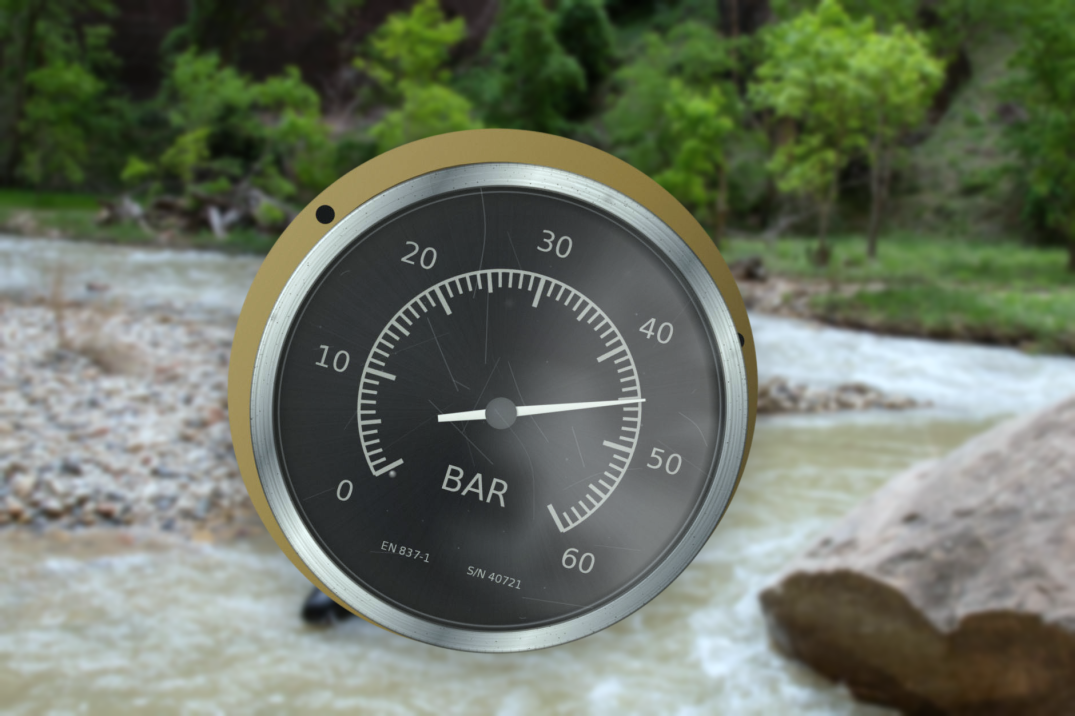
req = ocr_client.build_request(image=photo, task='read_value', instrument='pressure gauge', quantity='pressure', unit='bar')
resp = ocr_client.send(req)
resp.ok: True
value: 45 bar
